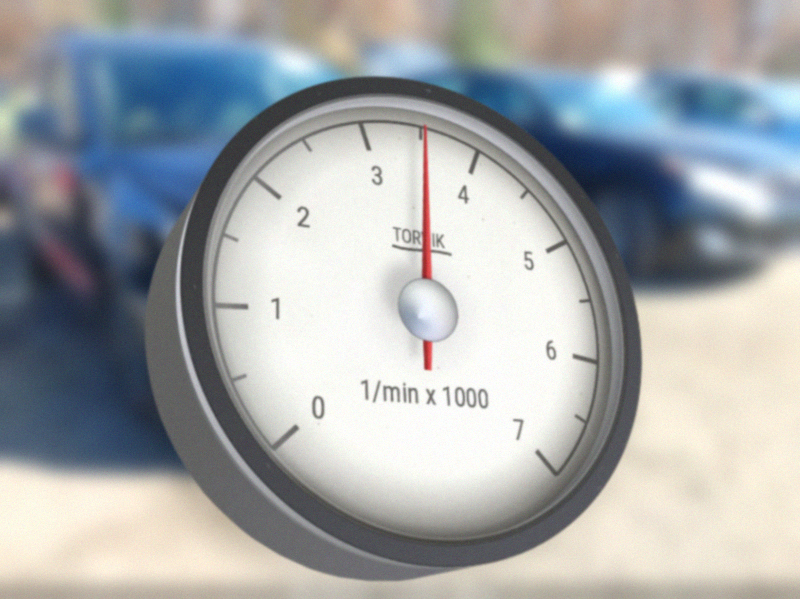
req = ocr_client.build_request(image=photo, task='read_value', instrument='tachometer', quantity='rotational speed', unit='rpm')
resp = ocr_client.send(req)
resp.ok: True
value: 3500 rpm
